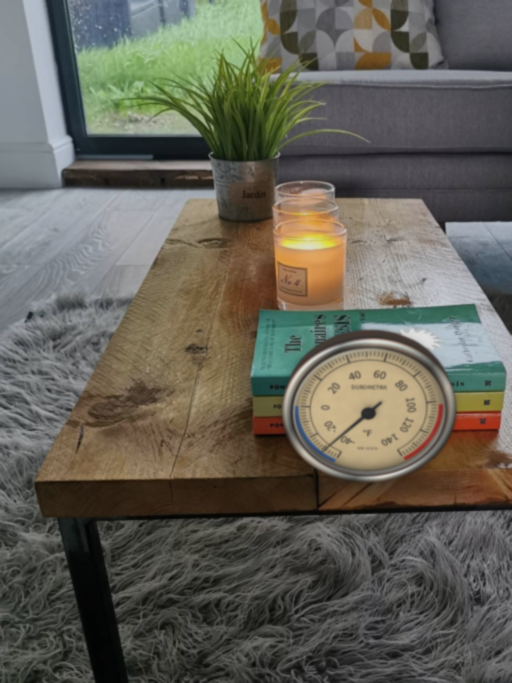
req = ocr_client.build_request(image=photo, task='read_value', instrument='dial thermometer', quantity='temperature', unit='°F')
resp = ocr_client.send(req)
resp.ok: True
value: -30 °F
